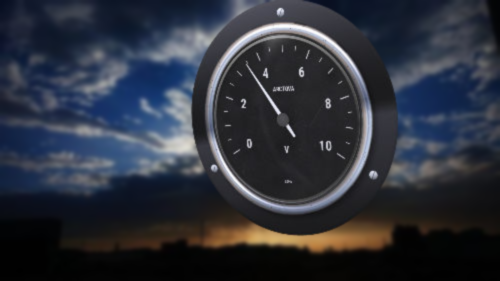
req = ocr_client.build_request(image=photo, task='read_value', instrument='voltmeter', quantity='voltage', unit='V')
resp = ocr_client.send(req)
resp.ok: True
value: 3.5 V
